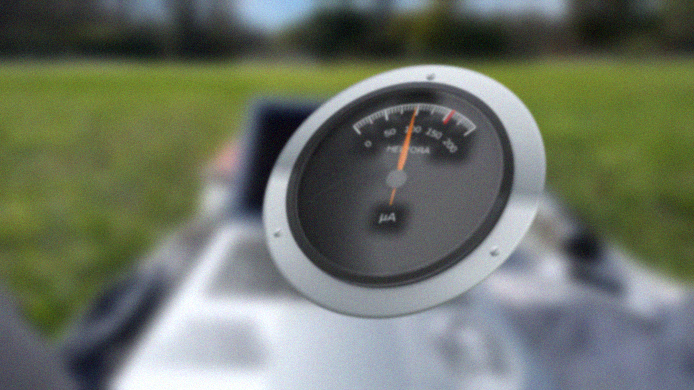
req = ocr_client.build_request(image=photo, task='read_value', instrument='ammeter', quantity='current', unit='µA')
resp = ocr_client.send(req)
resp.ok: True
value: 100 µA
